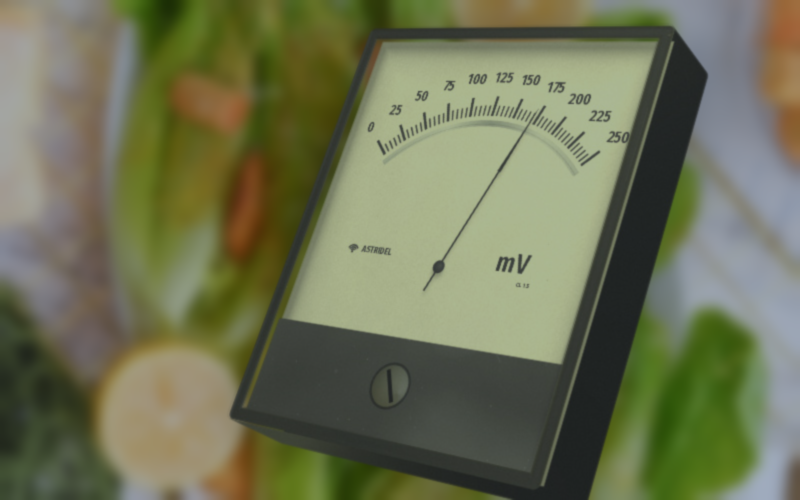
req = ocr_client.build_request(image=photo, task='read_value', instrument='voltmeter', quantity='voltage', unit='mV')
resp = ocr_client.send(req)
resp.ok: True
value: 175 mV
